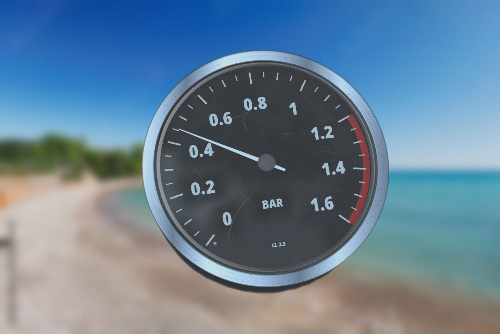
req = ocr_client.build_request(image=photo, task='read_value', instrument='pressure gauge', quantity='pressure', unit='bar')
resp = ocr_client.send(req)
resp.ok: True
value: 0.45 bar
